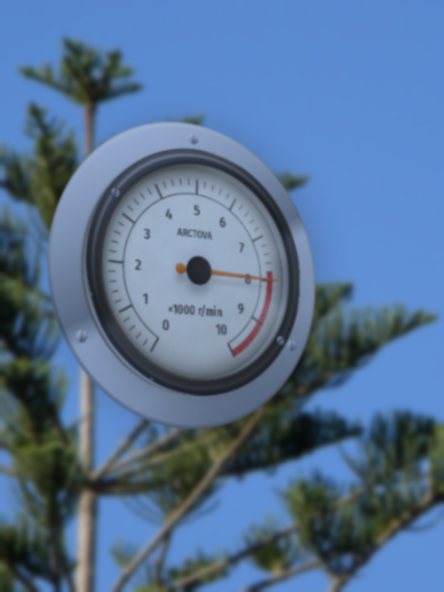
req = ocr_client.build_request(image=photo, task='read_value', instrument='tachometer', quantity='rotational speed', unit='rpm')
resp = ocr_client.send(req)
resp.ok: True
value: 8000 rpm
